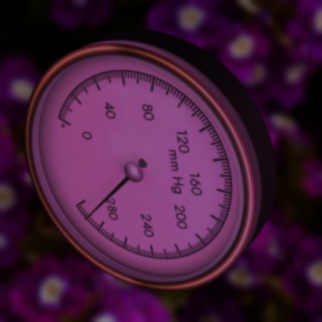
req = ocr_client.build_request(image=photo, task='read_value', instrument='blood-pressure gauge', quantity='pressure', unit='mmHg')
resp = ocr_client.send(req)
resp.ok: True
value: 290 mmHg
